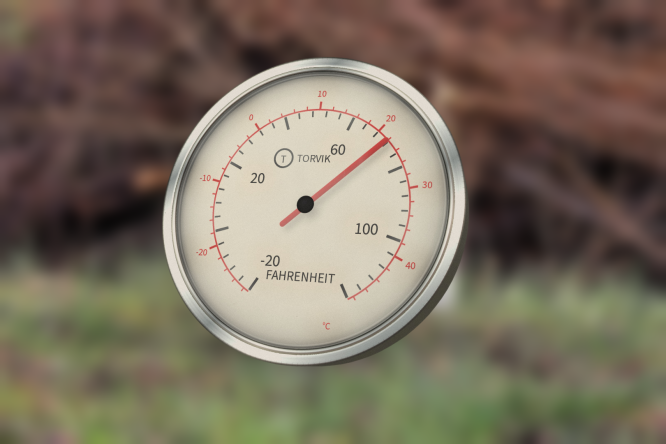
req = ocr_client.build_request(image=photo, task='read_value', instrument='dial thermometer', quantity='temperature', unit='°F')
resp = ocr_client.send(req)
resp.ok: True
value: 72 °F
